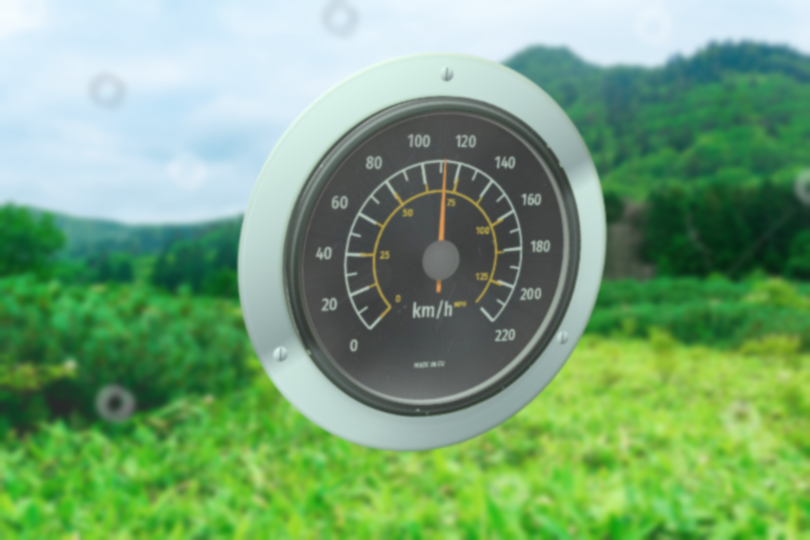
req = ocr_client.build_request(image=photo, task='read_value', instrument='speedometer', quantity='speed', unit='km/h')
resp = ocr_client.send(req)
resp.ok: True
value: 110 km/h
